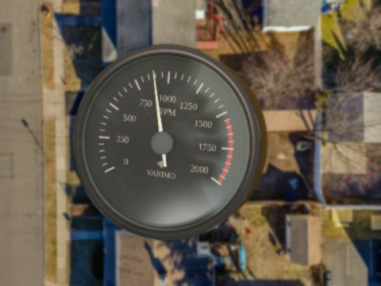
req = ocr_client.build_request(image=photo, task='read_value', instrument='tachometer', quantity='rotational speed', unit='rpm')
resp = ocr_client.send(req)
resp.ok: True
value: 900 rpm
